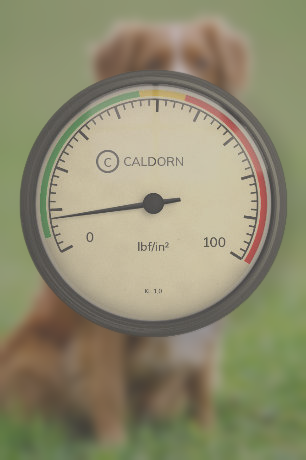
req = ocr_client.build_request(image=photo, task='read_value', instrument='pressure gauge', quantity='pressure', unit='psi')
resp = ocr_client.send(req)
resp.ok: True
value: 8 psi
